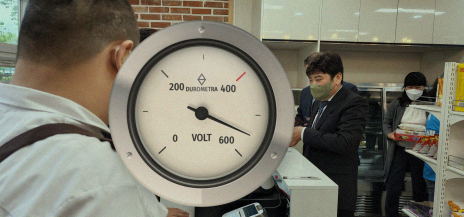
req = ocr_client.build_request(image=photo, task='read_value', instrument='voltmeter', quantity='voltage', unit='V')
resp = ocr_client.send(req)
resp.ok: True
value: 550 V
